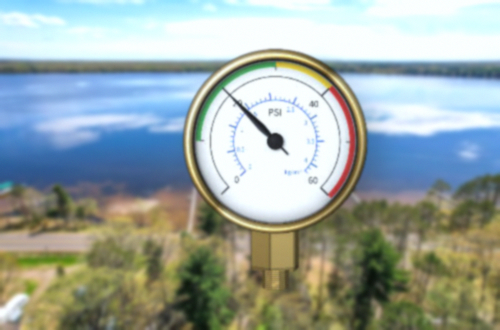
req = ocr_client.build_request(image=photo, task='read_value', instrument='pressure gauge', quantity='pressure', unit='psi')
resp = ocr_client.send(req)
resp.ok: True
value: 20 psi
